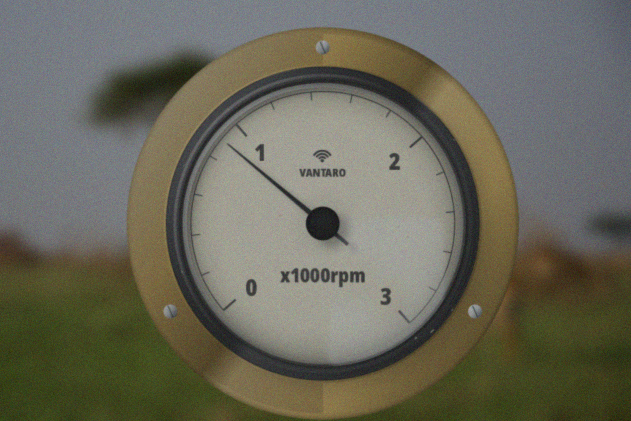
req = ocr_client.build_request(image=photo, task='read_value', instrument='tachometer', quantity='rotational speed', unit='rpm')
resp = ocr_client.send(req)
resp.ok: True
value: 900 rpm
